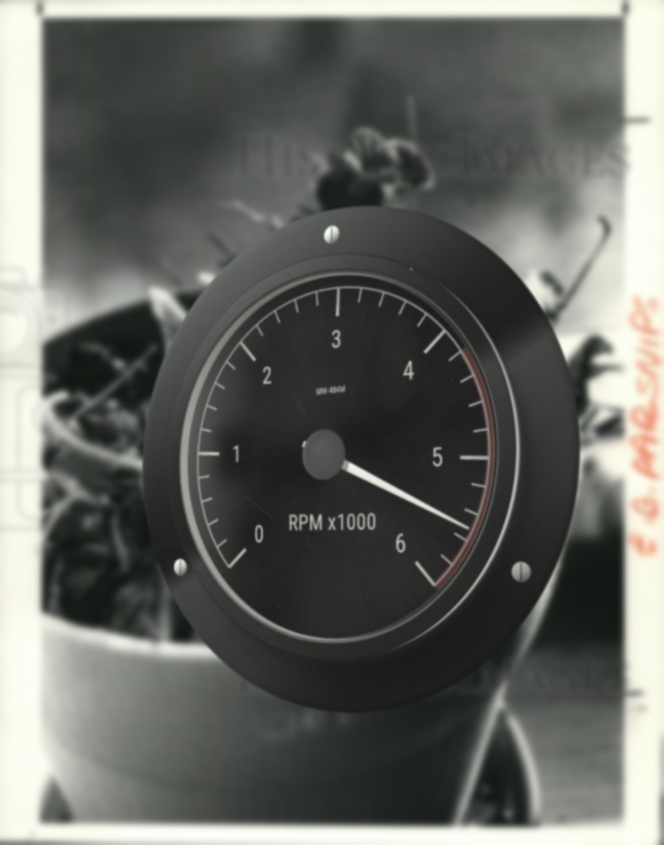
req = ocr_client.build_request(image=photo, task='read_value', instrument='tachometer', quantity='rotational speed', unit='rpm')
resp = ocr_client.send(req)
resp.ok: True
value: 5500 rpm
